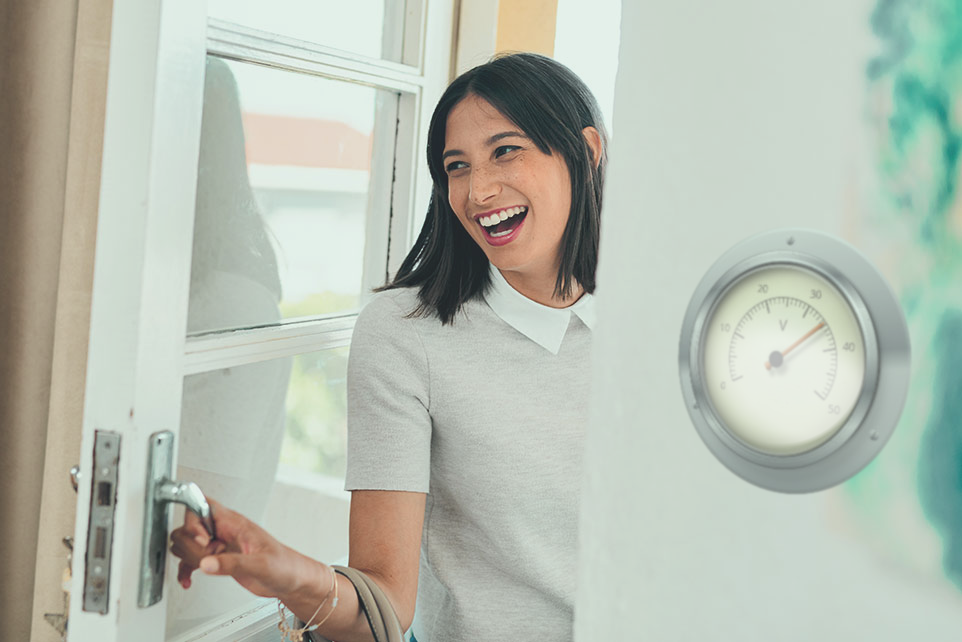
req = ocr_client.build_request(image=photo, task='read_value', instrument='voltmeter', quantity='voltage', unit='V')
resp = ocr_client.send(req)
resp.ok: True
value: 35 V
